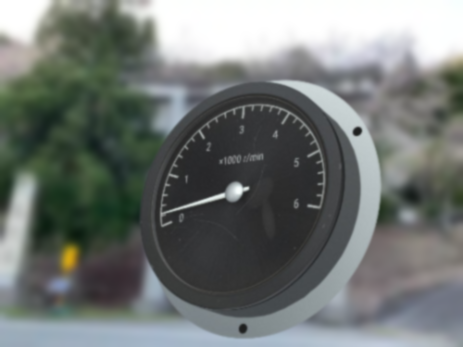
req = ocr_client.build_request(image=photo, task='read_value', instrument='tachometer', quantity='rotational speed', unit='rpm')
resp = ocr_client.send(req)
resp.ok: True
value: 200 rpm
